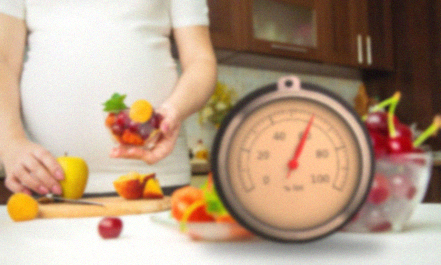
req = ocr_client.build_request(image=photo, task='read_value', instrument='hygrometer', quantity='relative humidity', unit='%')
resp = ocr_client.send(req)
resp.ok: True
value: 60 %
